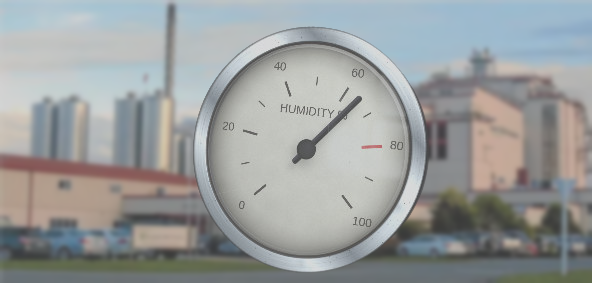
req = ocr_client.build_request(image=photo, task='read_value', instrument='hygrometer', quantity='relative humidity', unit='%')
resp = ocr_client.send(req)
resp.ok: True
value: 65 %
